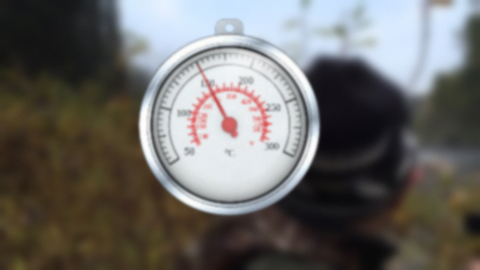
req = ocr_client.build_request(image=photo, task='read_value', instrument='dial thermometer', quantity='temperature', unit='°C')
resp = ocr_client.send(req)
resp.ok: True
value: 150 °C
